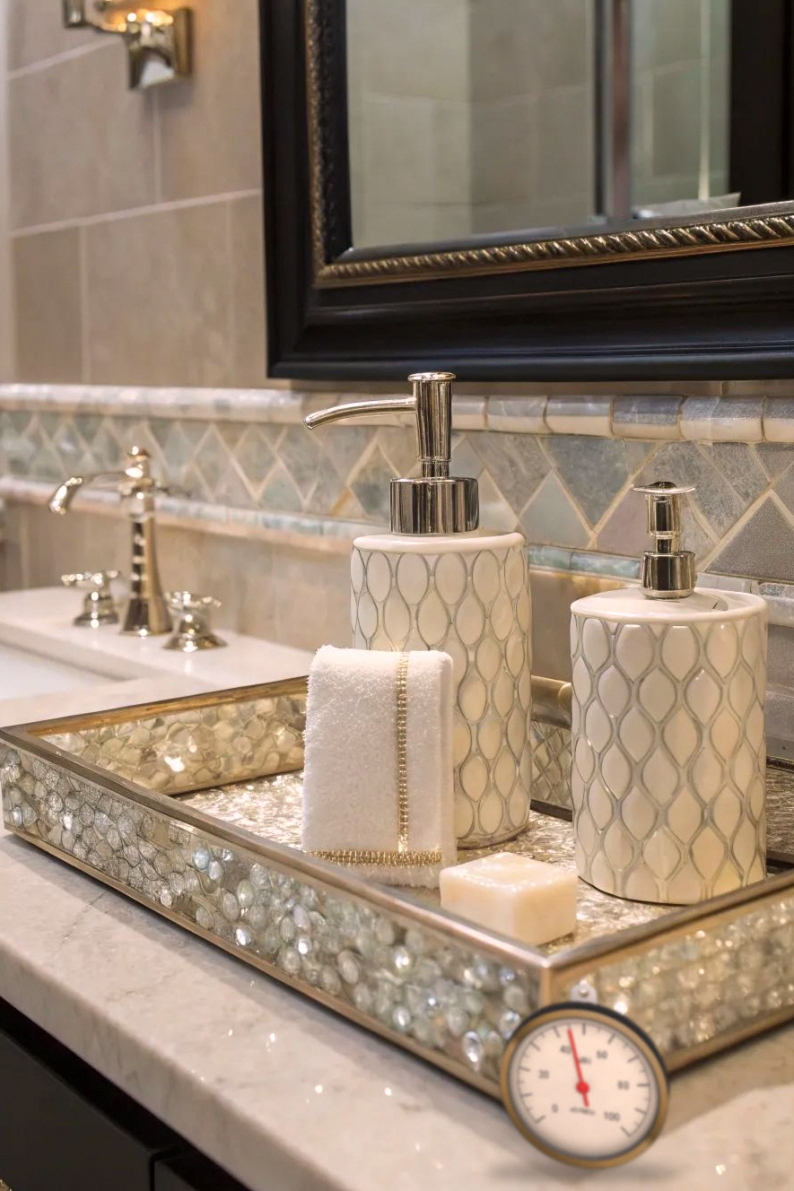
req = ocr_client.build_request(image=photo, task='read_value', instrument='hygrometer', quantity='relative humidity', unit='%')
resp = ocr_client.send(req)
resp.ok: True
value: 45 %
